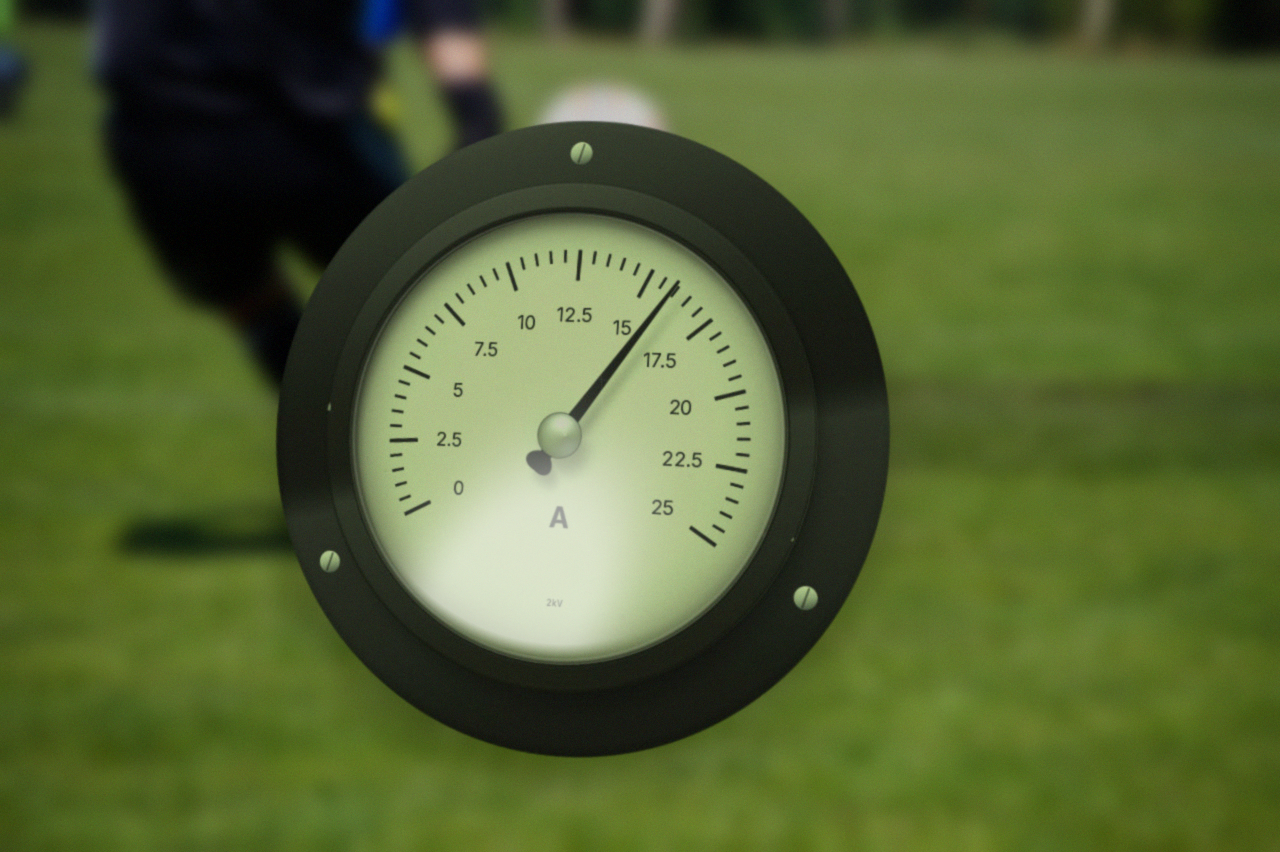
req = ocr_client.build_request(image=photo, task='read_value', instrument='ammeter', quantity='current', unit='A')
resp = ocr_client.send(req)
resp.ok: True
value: 16 A
